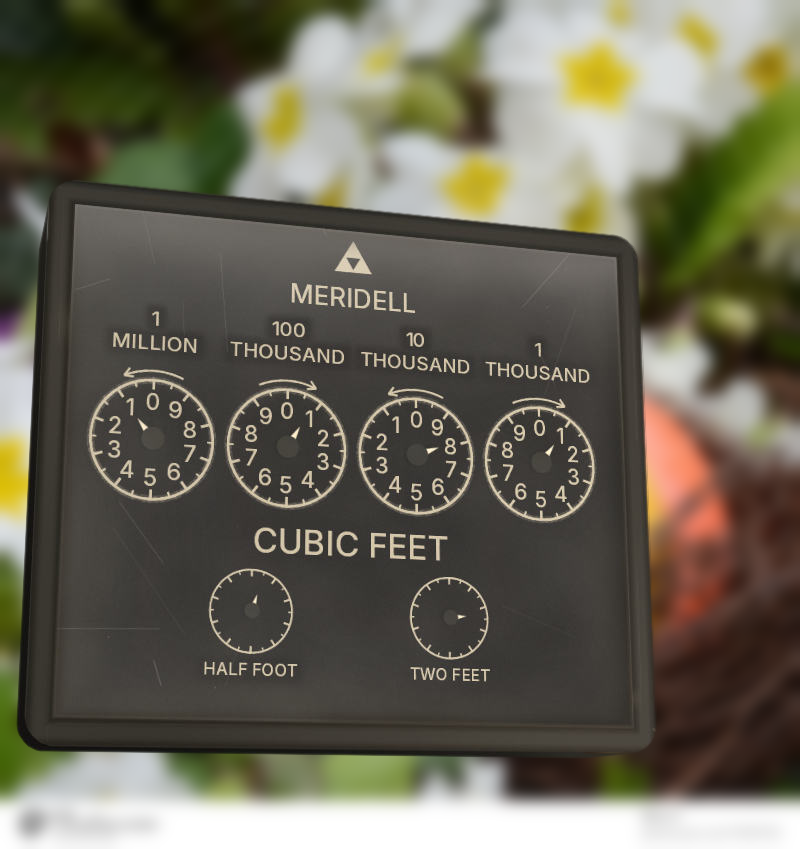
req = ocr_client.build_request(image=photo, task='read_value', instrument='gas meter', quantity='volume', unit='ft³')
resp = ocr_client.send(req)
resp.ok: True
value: 108100 ft³
